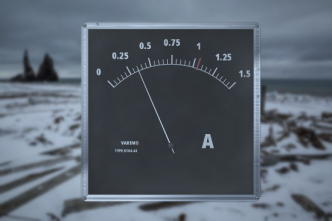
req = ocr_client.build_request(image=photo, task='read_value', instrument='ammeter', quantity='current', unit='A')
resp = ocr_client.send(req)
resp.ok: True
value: 0.35 A
